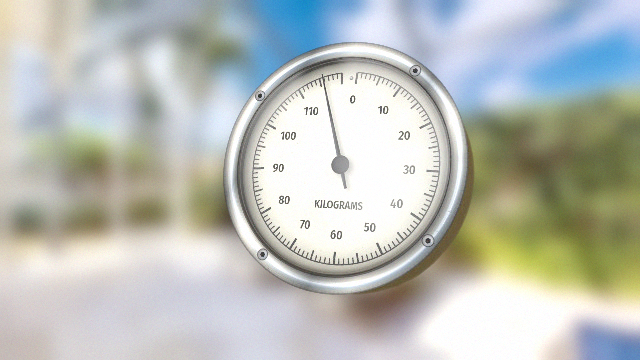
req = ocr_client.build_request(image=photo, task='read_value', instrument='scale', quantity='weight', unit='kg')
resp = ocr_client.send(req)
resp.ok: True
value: 116 kg
